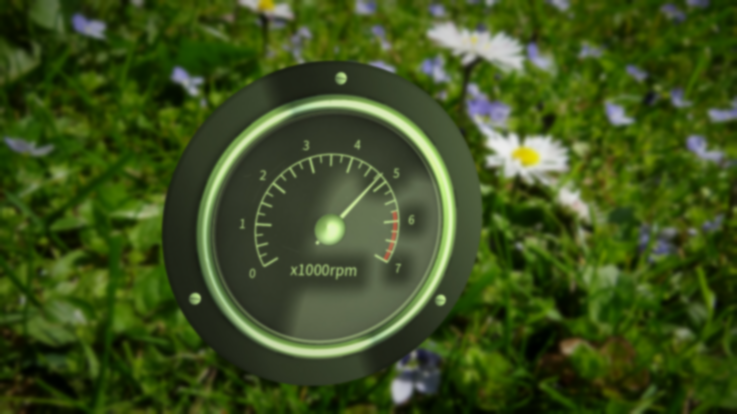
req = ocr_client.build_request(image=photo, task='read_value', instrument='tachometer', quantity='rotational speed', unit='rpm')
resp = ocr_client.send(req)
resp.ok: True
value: 4750 rpm
